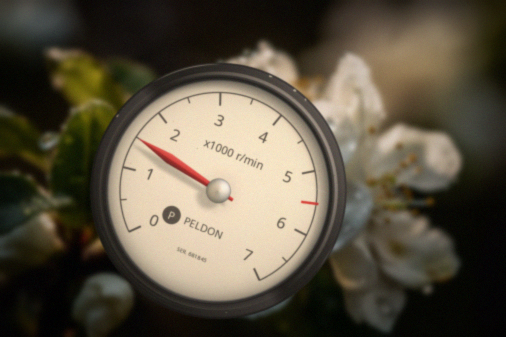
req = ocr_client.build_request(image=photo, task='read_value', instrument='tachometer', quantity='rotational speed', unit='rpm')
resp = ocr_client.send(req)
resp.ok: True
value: 1500 rpm
